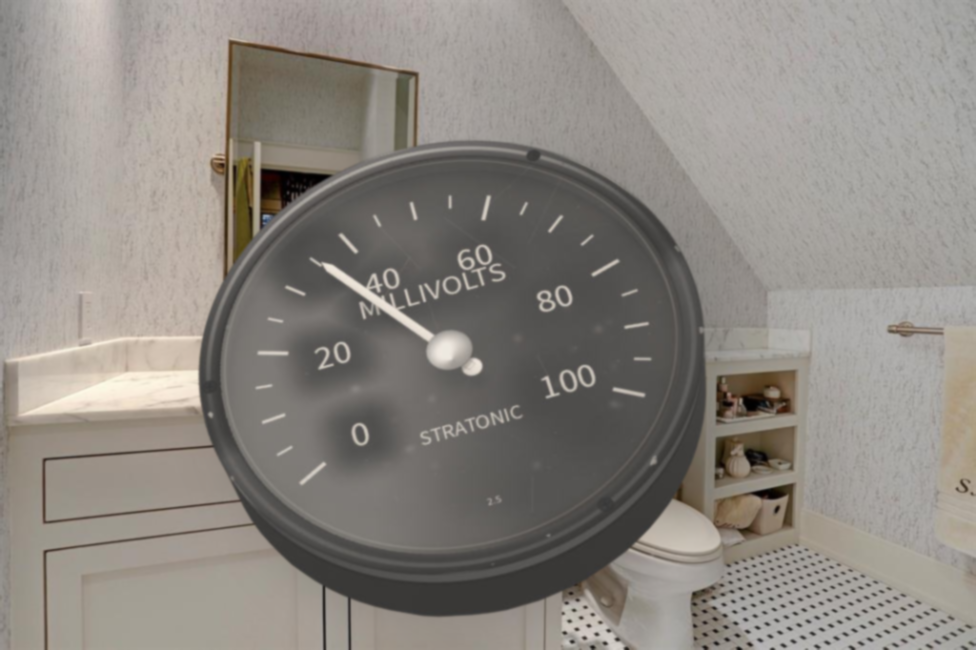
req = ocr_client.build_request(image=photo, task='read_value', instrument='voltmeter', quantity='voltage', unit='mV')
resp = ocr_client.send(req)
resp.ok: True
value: 35 mV
